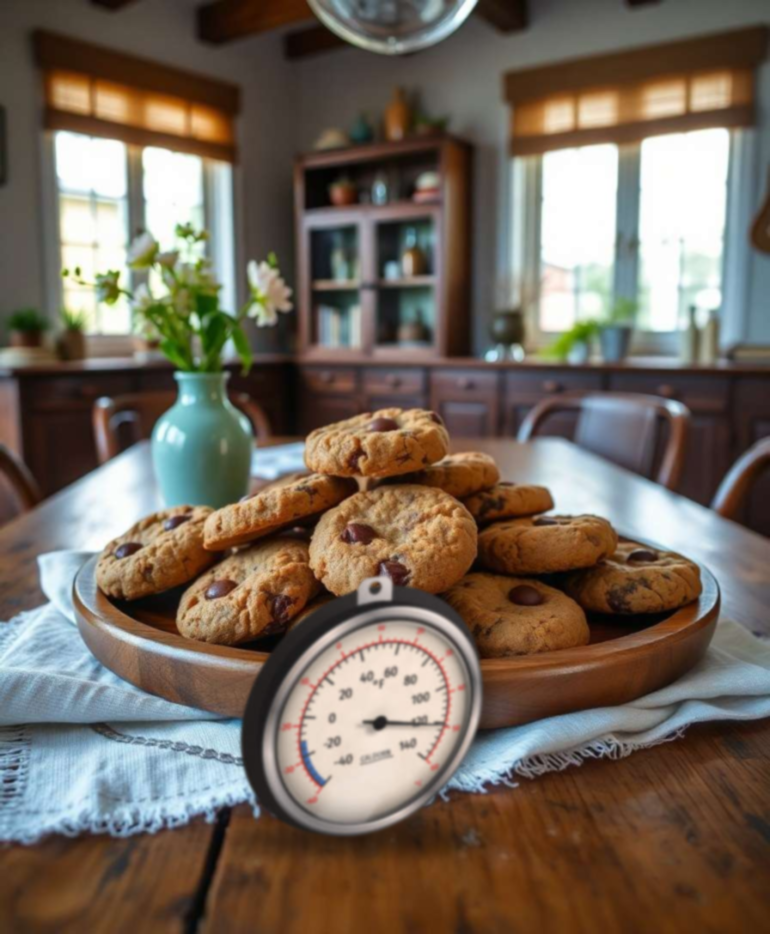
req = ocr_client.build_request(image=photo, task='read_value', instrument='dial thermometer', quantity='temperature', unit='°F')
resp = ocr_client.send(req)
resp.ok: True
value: 120 °F
